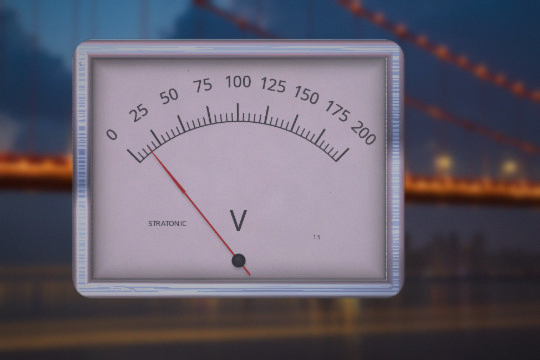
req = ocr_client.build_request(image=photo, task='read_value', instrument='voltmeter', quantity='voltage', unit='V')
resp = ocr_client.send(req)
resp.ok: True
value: 15 V
